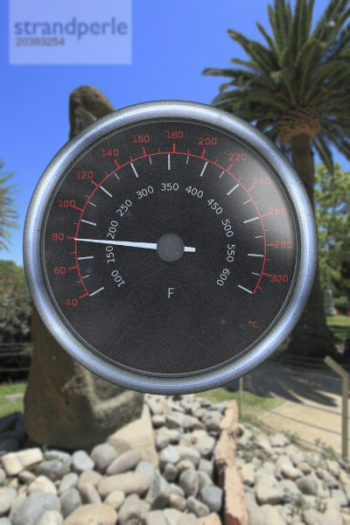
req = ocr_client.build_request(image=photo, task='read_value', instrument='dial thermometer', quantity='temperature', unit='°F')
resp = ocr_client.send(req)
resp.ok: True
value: 175 °F
